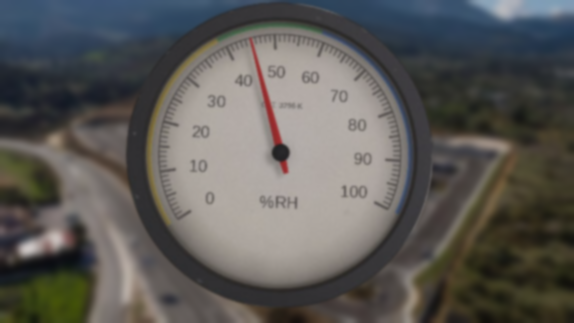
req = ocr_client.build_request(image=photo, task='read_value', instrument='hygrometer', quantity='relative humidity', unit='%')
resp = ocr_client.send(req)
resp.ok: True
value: 45 %
